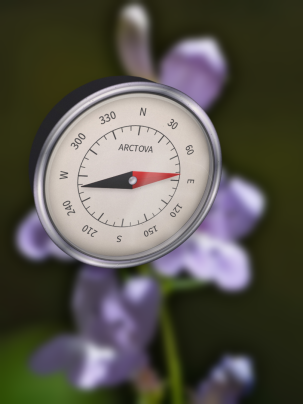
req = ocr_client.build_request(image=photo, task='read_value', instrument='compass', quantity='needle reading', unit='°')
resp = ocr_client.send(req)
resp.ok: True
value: 80 °
